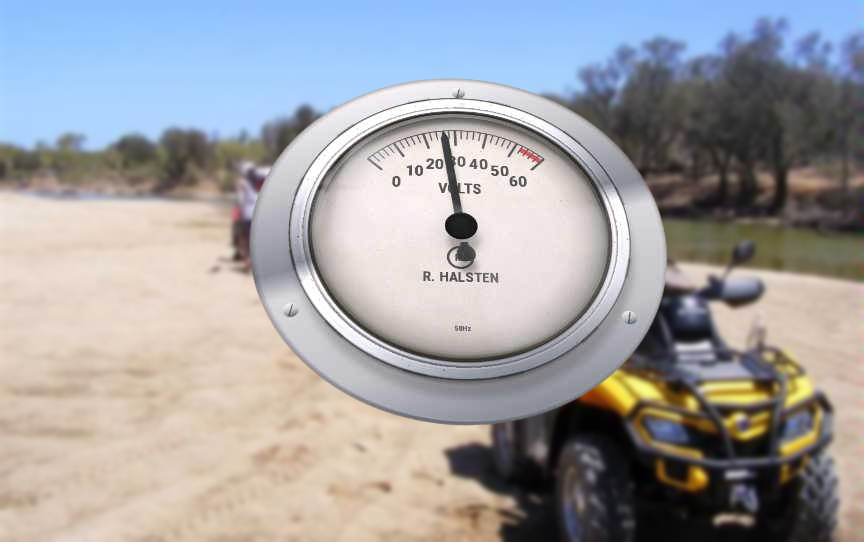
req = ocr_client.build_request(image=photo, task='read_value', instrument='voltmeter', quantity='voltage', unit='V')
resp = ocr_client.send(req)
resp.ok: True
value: 26 V
